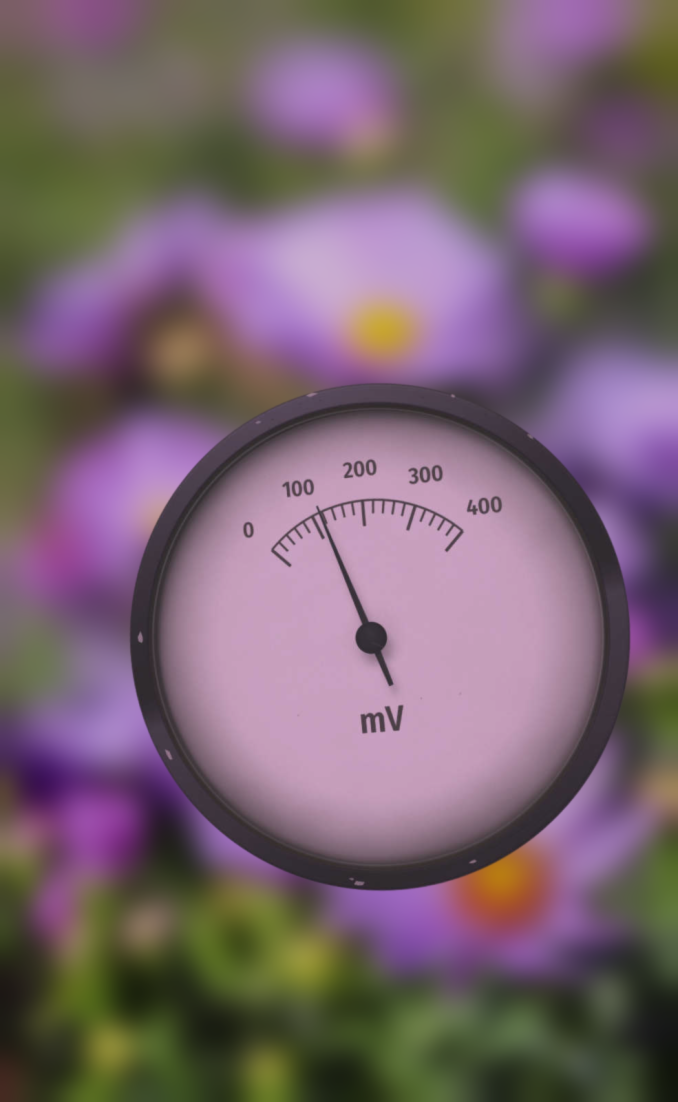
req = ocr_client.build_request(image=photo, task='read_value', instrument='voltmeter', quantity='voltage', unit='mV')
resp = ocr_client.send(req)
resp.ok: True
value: 120 mV
